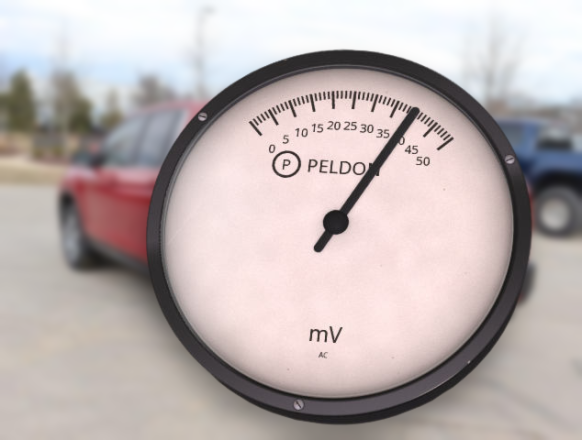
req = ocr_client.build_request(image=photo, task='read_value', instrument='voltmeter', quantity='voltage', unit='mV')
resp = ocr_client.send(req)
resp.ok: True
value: 40 mV
